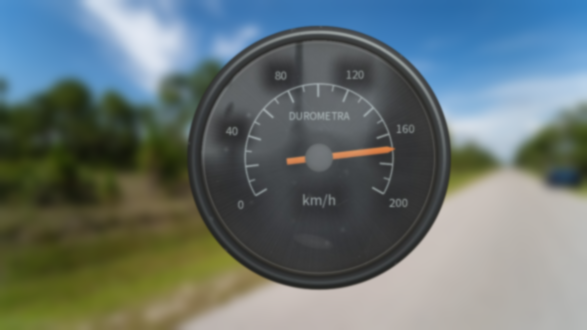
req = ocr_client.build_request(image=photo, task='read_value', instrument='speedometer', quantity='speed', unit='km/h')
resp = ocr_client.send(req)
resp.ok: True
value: 170 km/h
